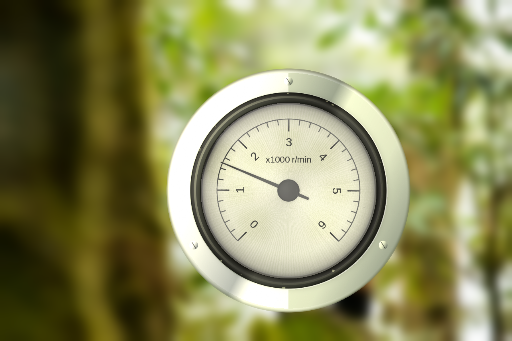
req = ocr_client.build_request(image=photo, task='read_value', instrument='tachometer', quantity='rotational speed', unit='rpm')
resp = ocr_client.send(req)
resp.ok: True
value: 1500 rpm
